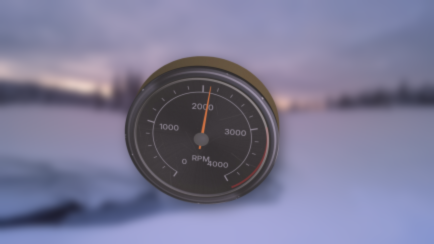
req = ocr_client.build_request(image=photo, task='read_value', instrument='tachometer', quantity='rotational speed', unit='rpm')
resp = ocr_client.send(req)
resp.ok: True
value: 2100 rpm
